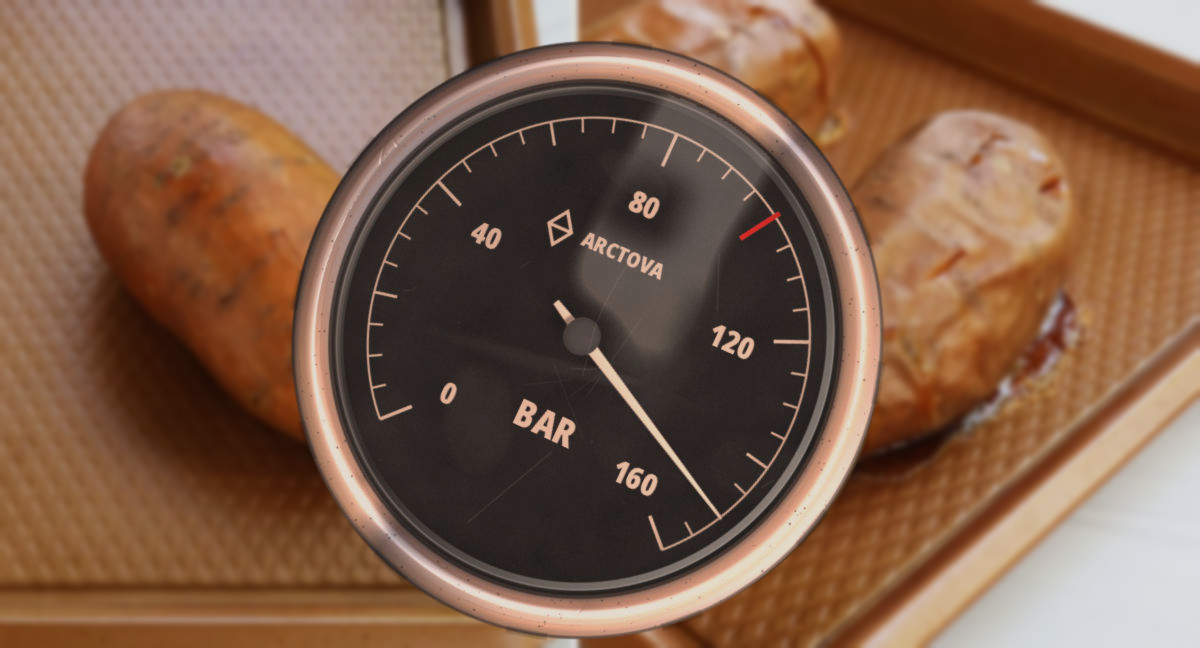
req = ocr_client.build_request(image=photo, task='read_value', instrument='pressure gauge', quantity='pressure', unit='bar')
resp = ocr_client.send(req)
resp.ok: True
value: 150 bar
